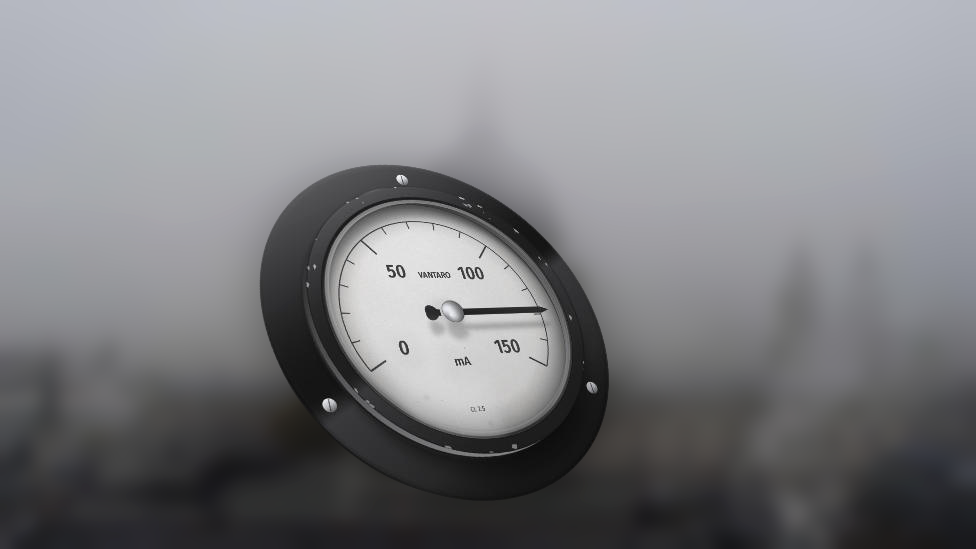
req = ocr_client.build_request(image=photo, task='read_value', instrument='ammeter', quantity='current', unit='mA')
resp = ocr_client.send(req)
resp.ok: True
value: 130 mA
